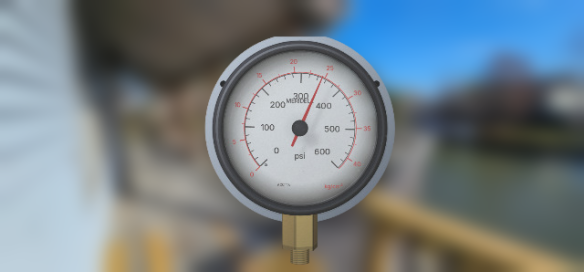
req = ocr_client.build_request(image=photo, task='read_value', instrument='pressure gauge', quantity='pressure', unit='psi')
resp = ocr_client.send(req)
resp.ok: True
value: 350 psi
